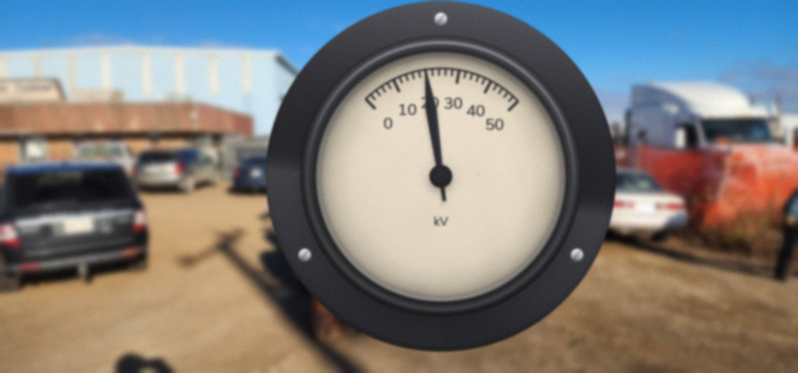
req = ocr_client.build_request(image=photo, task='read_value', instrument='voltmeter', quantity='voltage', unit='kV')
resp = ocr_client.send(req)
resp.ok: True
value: 20 kV
